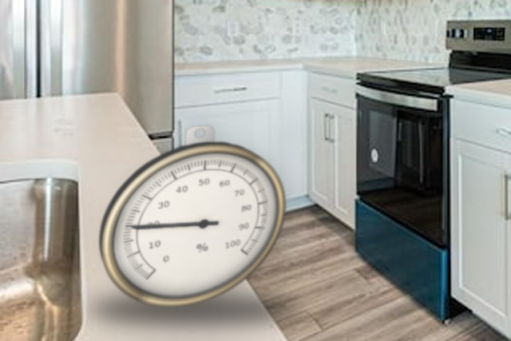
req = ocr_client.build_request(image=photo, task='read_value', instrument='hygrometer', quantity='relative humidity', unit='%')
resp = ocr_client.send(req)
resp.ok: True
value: 20 %
